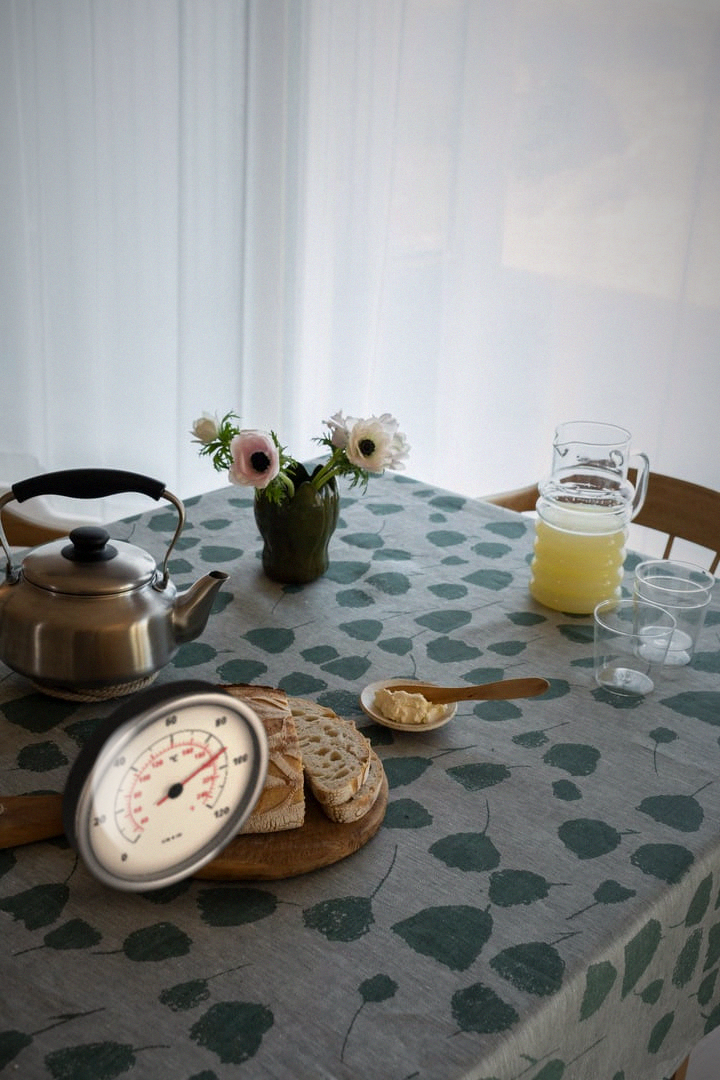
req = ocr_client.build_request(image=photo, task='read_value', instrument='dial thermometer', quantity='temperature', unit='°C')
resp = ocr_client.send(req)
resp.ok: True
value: 90 °C
